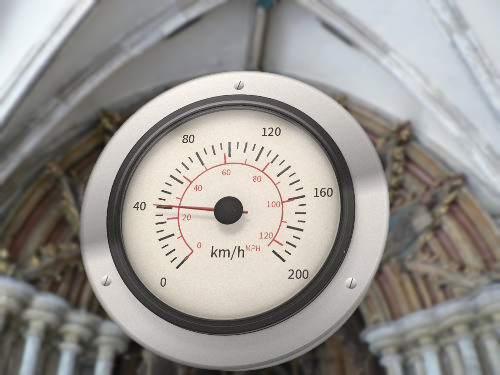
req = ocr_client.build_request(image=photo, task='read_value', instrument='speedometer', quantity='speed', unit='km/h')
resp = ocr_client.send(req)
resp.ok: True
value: 40 km/h
